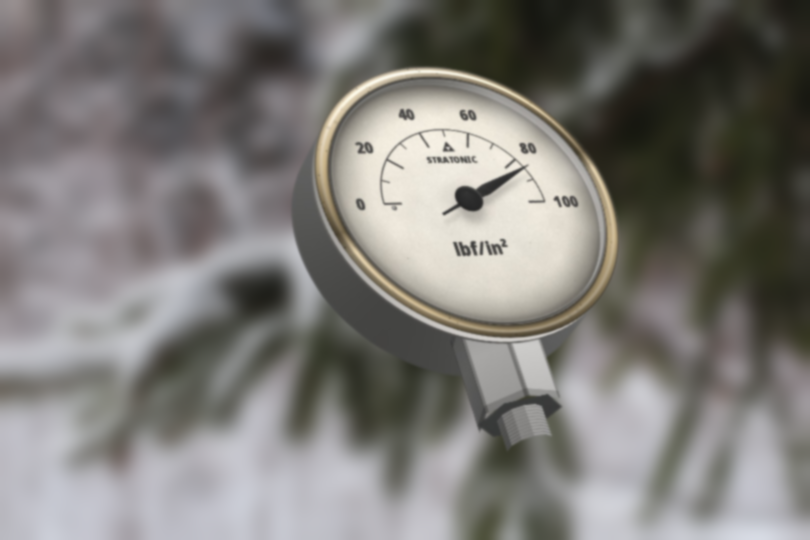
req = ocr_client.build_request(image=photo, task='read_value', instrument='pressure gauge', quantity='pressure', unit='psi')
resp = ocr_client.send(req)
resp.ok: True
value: 85 psi
